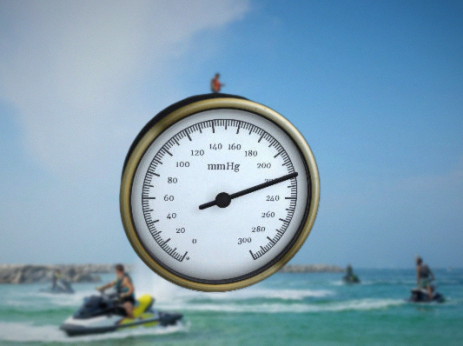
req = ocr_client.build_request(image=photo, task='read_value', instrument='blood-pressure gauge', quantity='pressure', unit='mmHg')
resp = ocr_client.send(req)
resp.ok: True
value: 220 mmHg
